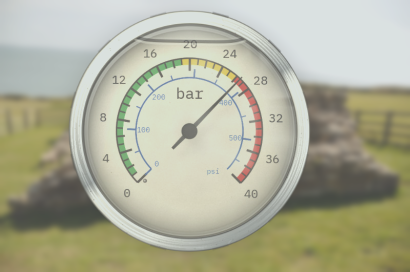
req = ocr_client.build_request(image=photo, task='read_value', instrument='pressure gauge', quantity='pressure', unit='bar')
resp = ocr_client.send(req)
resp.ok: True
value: 26.5 bar
